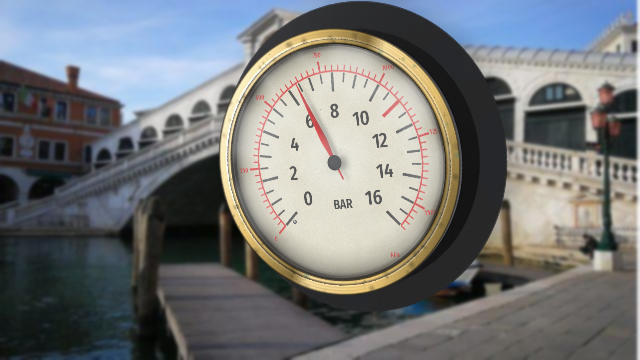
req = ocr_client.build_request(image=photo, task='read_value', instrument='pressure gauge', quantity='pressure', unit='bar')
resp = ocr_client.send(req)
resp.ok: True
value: 6.5 bar
